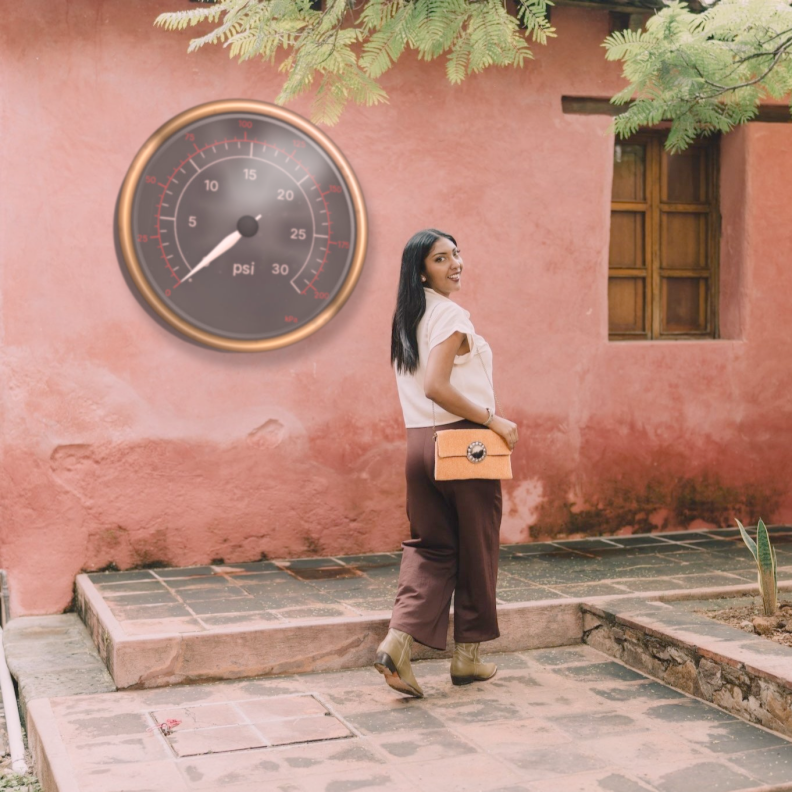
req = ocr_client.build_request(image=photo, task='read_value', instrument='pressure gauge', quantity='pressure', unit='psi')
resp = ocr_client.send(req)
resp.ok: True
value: 0 psi
